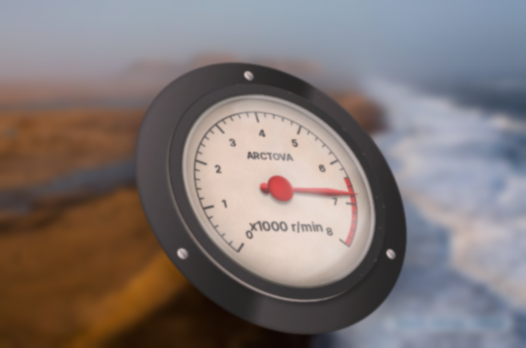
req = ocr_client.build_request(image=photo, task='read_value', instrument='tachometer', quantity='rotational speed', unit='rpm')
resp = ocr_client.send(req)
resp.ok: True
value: 6800 rpm
